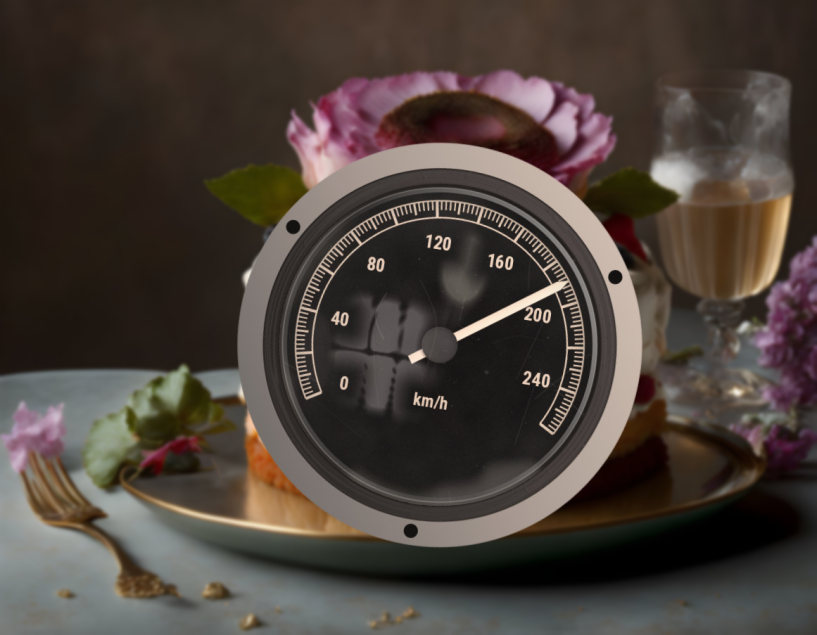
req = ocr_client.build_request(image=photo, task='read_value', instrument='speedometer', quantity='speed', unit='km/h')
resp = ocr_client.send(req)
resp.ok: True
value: 190 km/h
